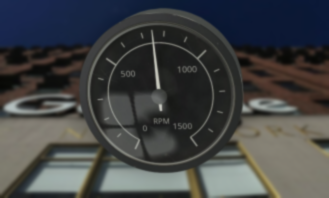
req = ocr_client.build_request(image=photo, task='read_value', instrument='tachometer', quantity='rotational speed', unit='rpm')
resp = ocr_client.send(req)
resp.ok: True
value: 750 rpm
